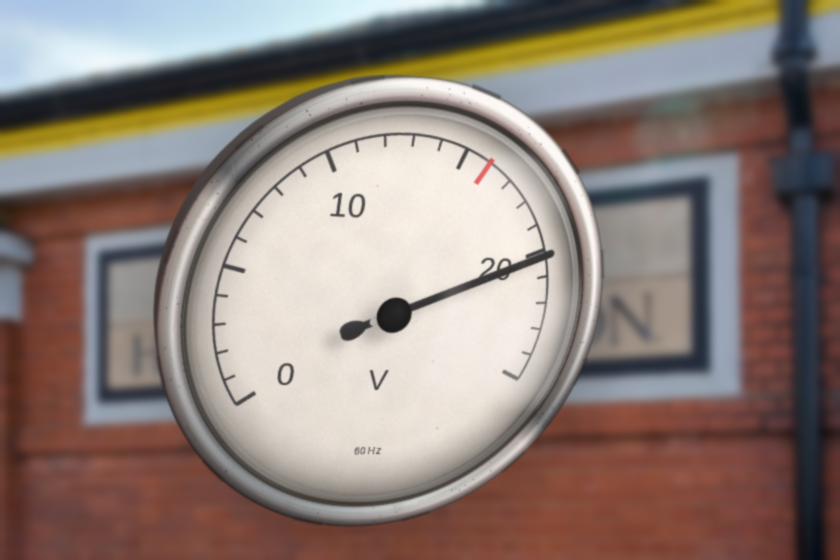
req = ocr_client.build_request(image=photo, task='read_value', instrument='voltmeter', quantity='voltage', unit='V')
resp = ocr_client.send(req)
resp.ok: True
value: 20 V
